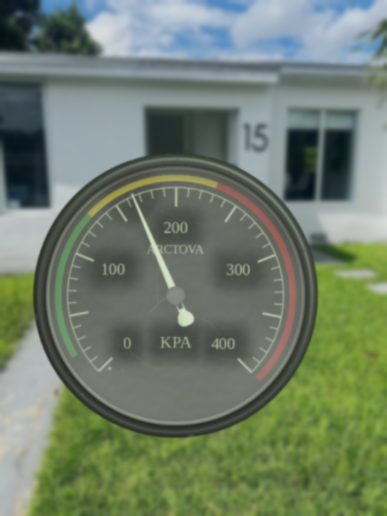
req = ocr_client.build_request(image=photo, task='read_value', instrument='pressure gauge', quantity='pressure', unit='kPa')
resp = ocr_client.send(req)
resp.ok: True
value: 165 kPa
